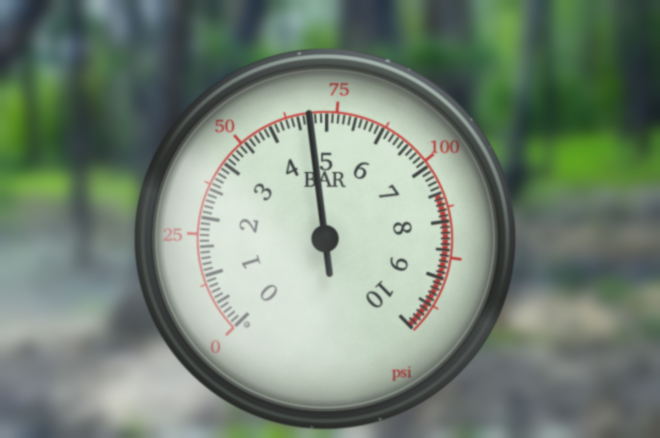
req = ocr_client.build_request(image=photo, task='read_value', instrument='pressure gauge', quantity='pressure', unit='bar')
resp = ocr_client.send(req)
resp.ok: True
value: 4.7 bar
